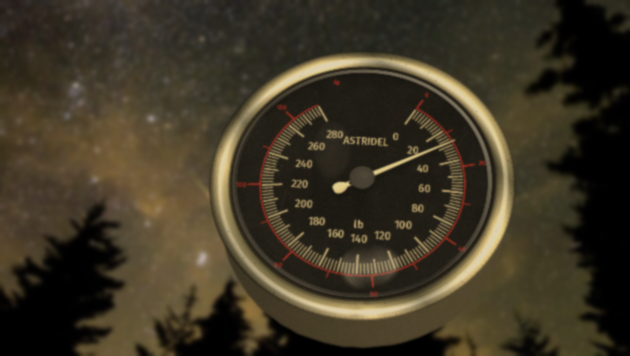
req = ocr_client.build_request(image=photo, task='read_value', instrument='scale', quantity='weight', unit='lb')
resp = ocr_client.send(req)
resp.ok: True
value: 30 lb
